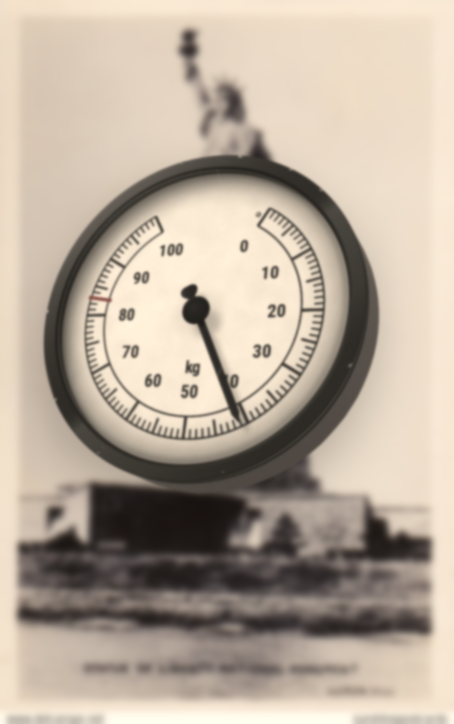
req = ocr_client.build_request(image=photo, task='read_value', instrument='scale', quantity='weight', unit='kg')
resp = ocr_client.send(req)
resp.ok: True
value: 41 kg
